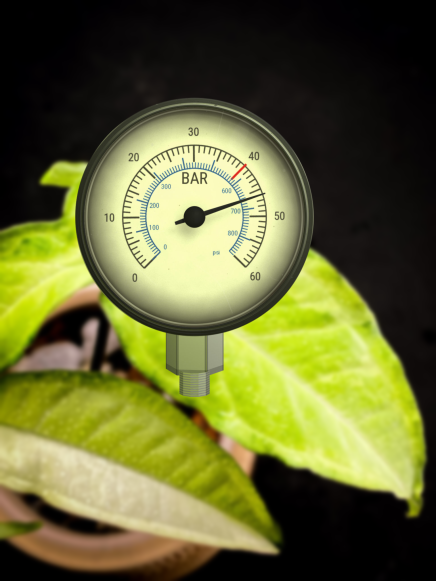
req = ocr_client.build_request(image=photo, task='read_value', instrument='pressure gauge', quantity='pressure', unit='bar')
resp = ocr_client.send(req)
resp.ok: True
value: 46 bar
